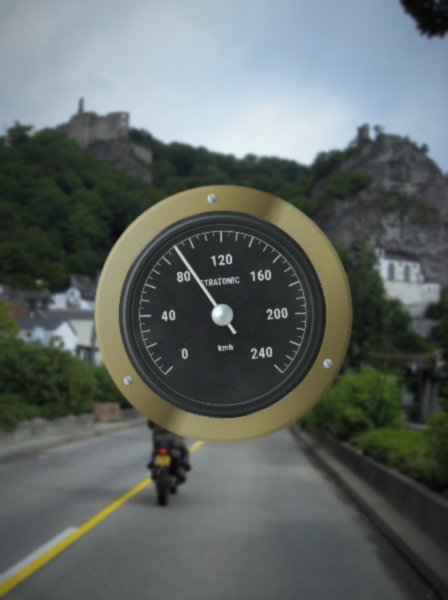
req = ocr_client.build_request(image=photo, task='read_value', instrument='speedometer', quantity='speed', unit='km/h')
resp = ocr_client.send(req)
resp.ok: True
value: 90 km/h
